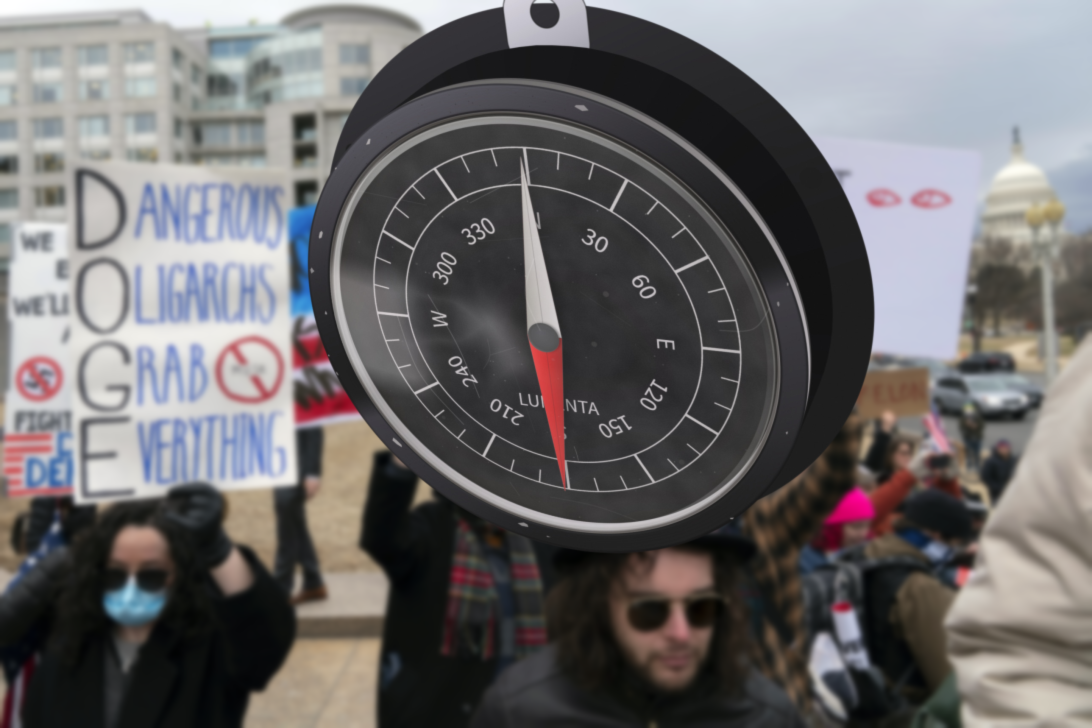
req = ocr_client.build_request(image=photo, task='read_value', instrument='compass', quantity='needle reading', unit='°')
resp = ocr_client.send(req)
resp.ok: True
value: 180 °
